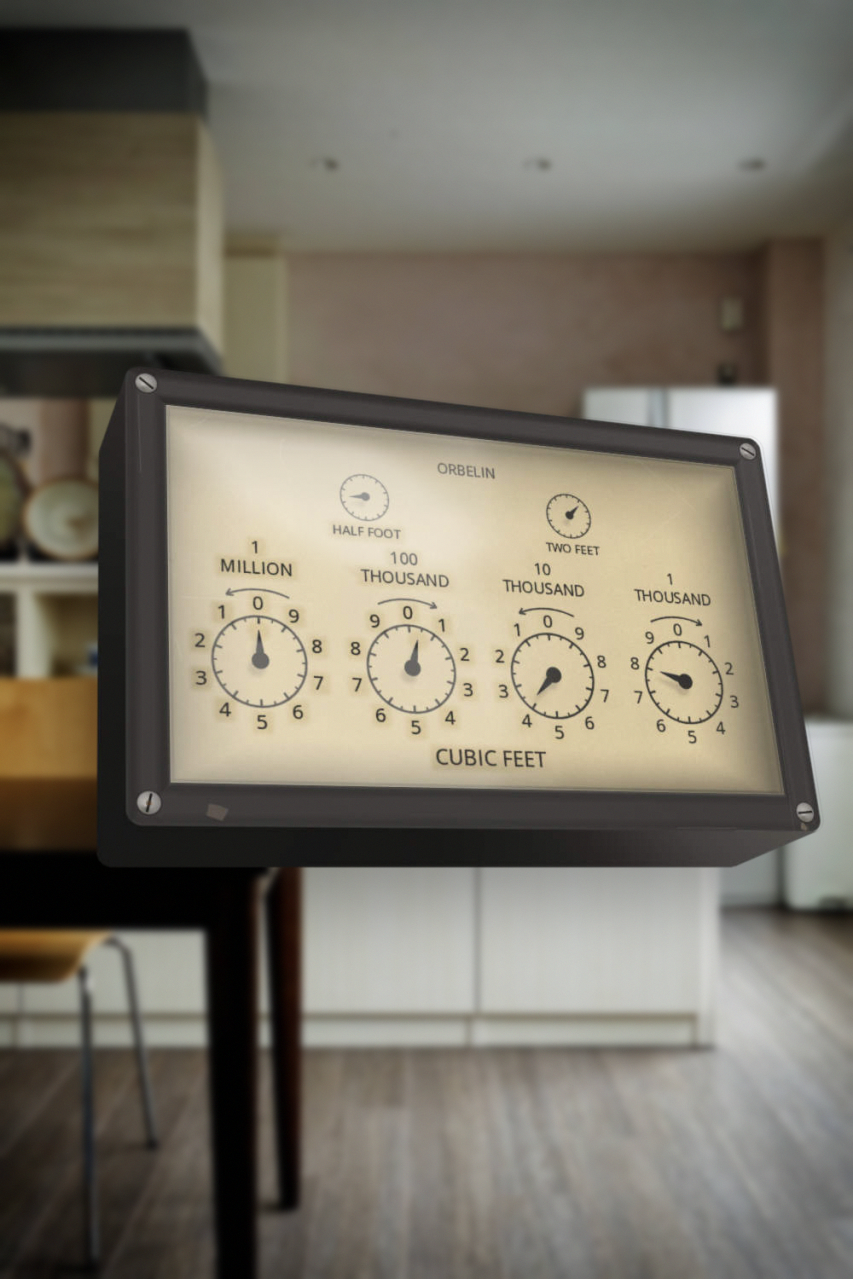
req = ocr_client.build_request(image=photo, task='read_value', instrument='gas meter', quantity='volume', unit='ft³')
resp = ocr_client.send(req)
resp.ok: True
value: 3800 ft³
